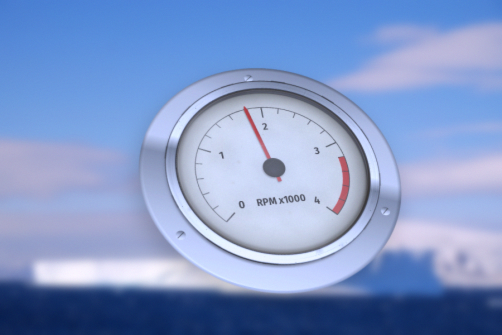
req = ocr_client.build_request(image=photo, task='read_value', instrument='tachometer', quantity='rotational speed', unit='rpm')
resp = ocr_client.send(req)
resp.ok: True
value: 1800 rpm
